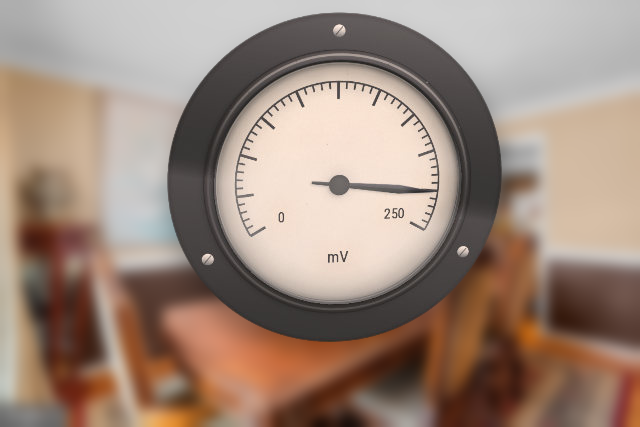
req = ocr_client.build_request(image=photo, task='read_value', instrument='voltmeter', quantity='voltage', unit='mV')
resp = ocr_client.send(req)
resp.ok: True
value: 225 mV
